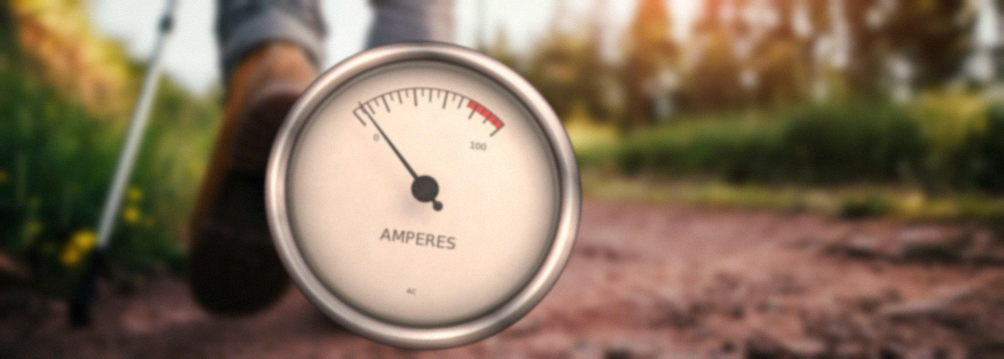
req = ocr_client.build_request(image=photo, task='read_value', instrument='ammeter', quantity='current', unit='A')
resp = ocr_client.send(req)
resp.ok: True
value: 5 A
